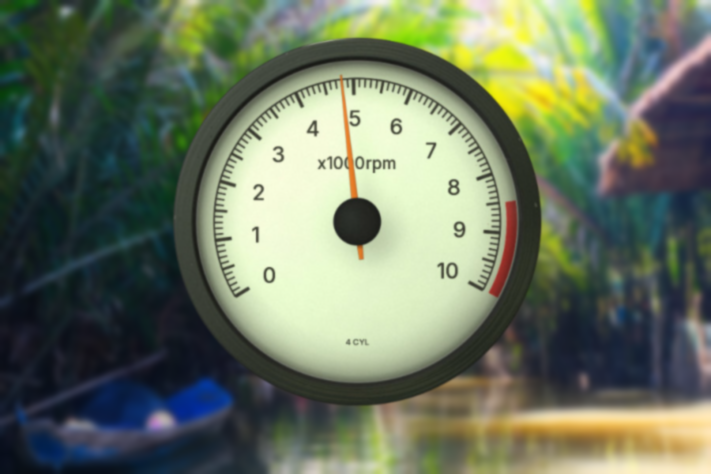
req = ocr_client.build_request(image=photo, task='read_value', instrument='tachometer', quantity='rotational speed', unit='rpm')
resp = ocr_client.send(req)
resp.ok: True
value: 4800 rpm
